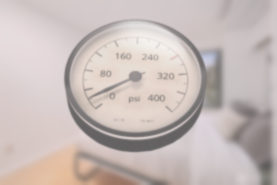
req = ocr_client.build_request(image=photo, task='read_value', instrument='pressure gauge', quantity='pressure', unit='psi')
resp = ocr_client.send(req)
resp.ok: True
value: 20 psi
